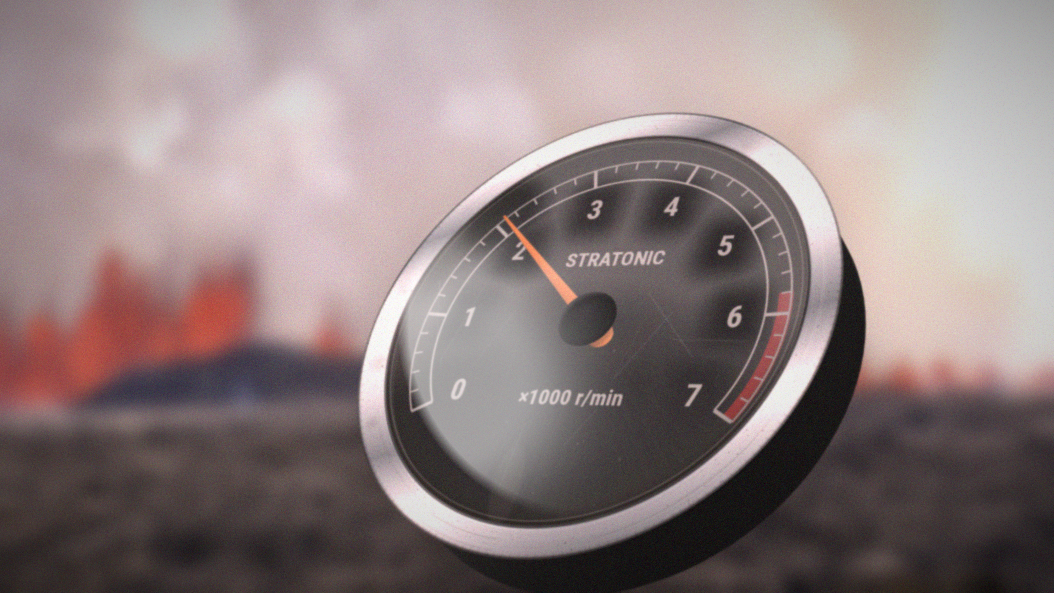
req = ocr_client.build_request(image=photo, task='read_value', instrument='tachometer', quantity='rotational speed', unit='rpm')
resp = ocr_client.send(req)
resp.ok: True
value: 2100 rpm
